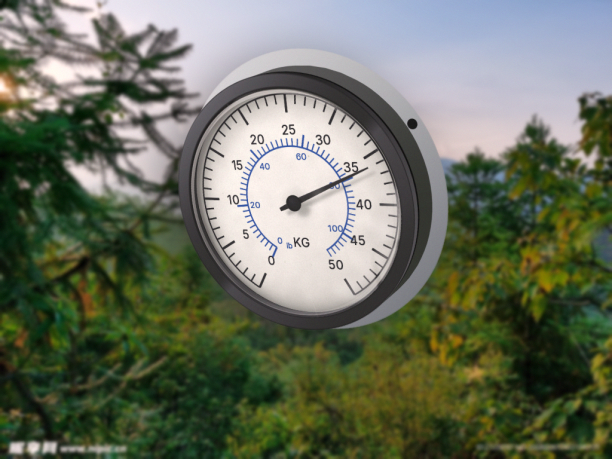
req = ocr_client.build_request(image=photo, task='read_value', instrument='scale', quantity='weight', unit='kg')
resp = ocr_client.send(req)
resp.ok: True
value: 36 kg
